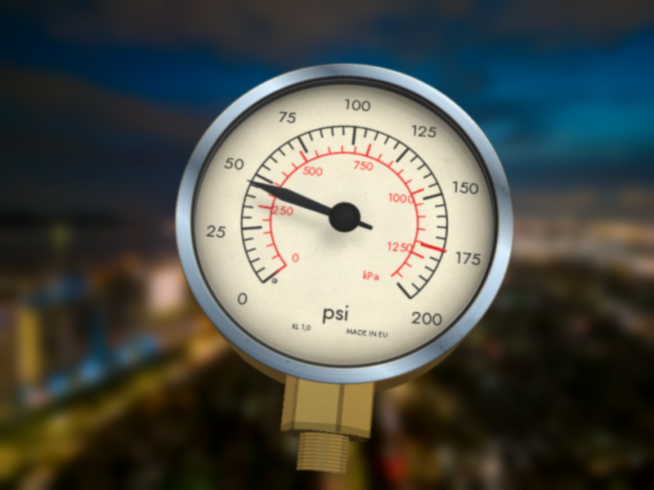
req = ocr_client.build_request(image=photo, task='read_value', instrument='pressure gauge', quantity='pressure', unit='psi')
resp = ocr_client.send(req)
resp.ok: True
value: 45 psi
